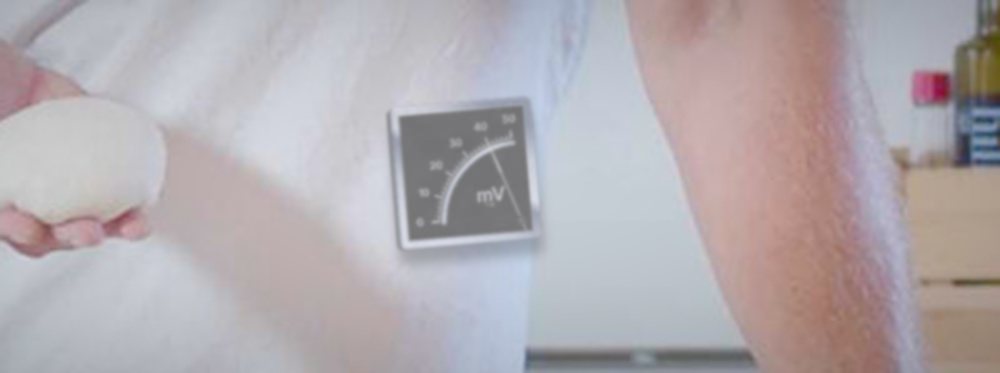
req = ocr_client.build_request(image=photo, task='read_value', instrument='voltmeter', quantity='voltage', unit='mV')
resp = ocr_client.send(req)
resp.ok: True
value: 40 mV
